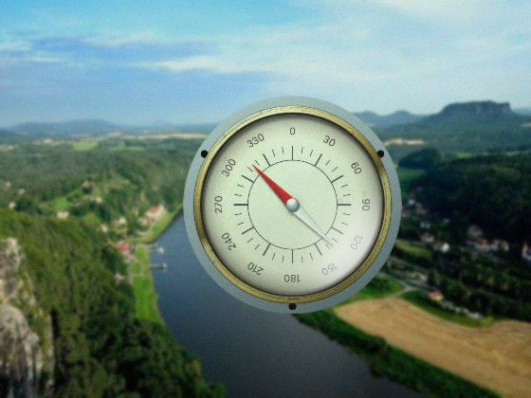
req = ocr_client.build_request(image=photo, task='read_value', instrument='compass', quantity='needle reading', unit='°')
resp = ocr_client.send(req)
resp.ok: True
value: 315 °
